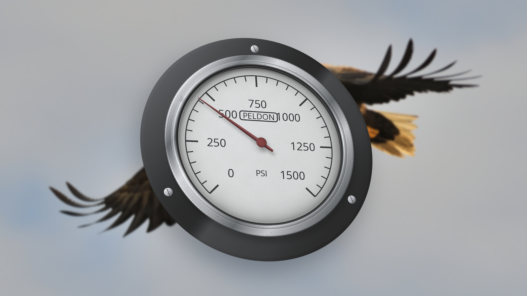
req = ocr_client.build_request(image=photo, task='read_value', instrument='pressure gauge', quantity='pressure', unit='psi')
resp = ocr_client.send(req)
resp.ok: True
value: 450 psi
